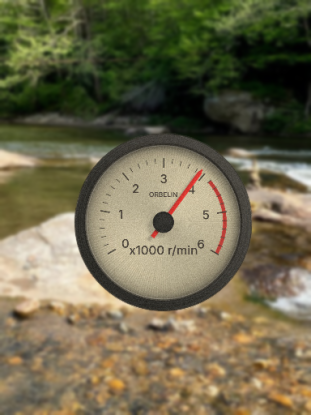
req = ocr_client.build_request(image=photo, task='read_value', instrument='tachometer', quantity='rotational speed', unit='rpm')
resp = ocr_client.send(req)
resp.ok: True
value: 3900 rpm
